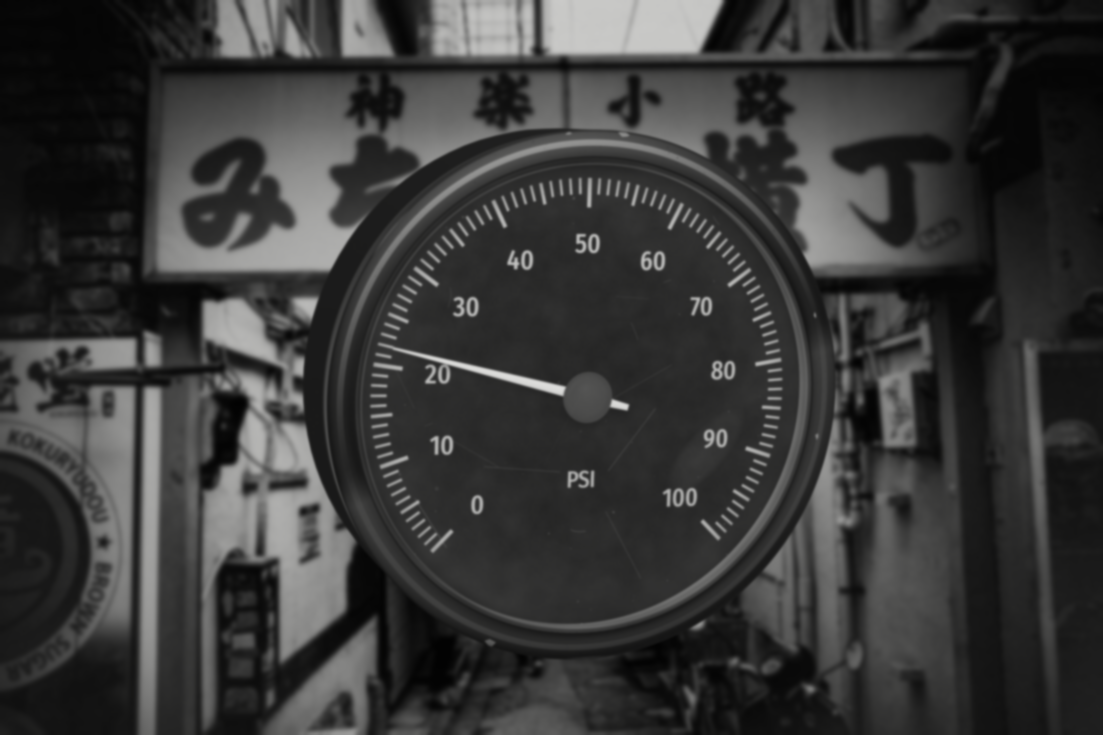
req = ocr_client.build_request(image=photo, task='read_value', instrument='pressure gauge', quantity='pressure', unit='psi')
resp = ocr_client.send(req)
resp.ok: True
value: 22 psi
